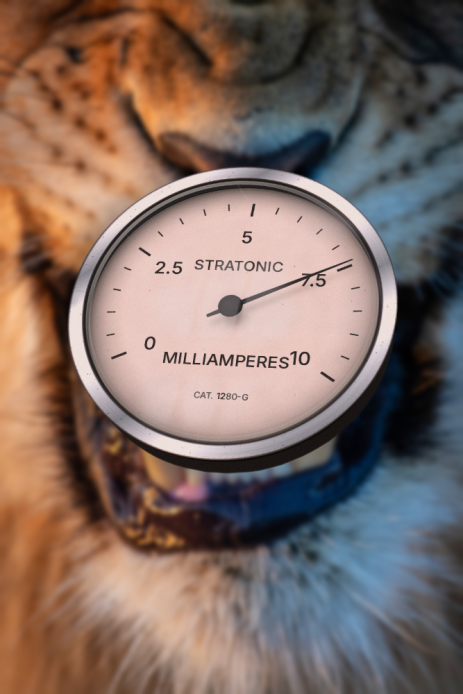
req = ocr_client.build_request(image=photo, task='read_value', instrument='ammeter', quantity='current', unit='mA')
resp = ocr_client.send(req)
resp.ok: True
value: 7.5 mA
